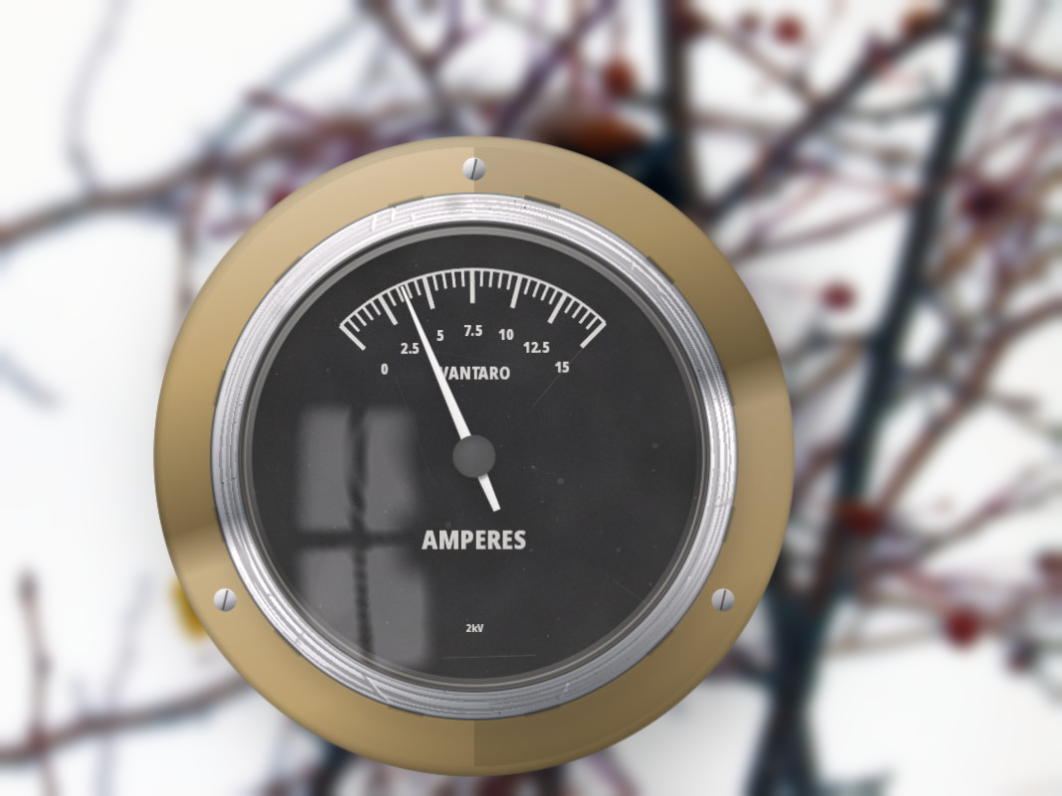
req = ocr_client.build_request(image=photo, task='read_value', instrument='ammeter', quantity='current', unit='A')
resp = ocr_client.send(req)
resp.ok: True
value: 3.75 A
